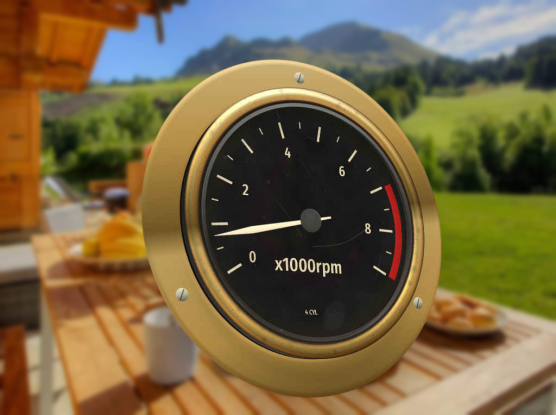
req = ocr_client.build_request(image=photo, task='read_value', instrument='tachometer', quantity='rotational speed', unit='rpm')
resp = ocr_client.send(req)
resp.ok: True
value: 750 rpm
